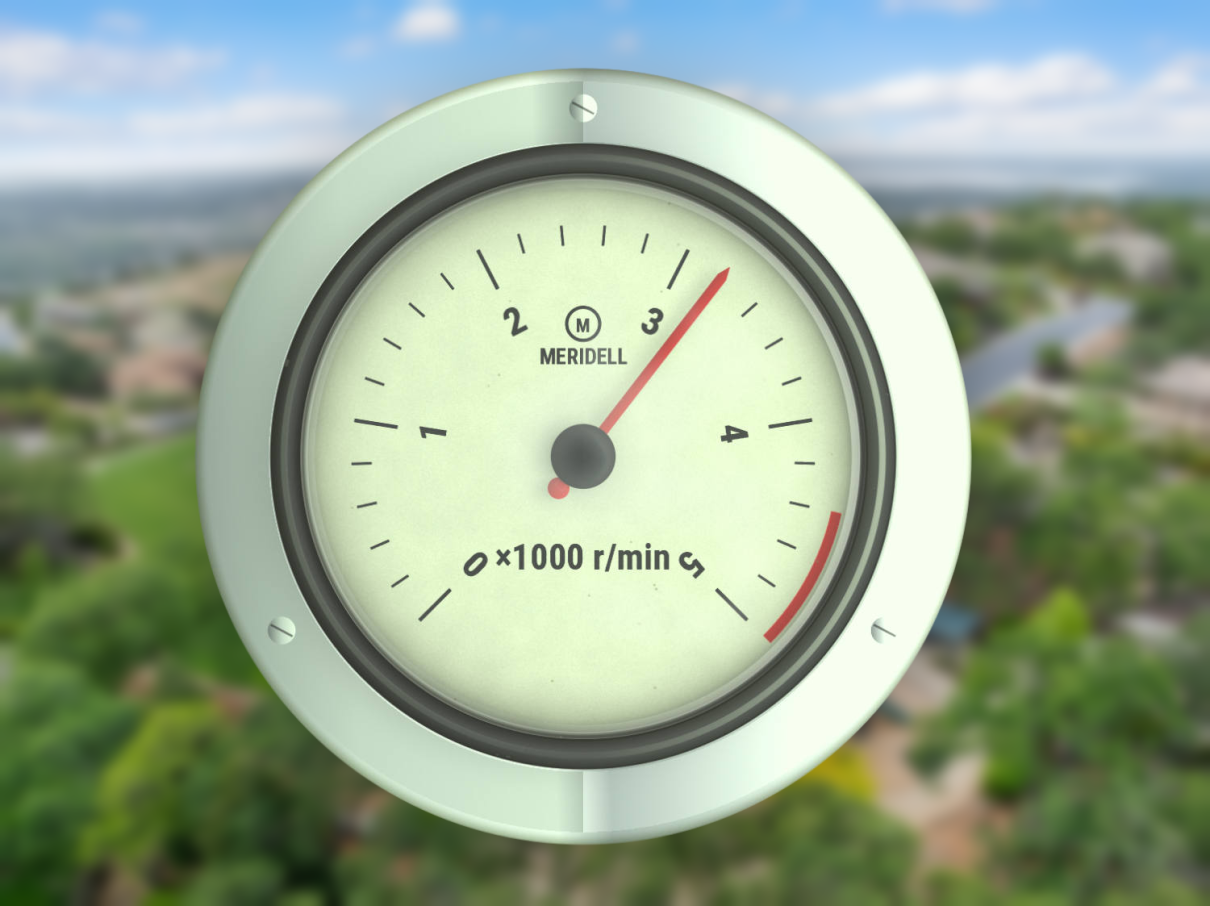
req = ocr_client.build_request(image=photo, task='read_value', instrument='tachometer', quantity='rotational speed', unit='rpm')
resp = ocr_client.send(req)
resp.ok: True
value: 3200 rpm
